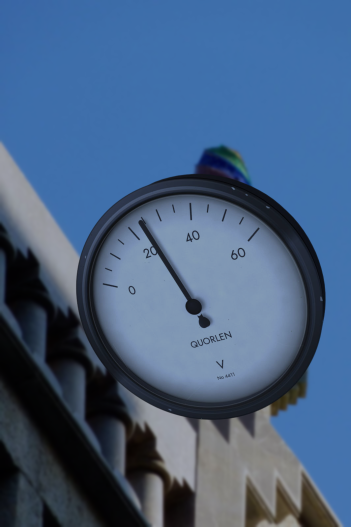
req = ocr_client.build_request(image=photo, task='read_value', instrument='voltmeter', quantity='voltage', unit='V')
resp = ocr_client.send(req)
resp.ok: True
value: 25 V
